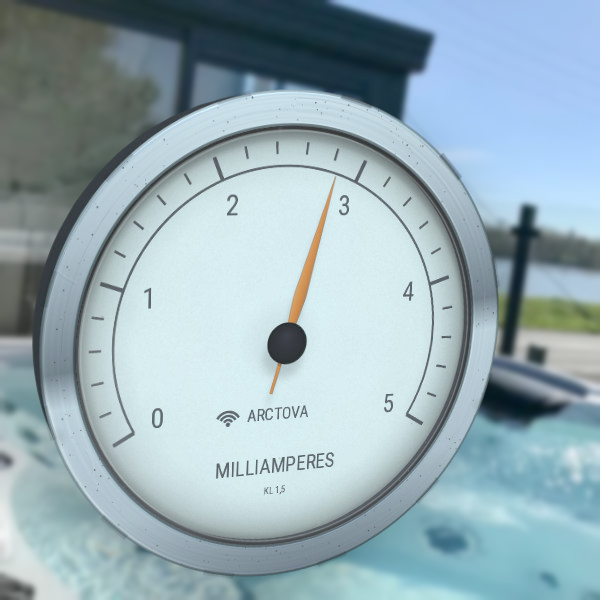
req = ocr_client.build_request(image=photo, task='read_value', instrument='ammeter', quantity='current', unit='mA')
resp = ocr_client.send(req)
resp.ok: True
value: 2.8 mA
